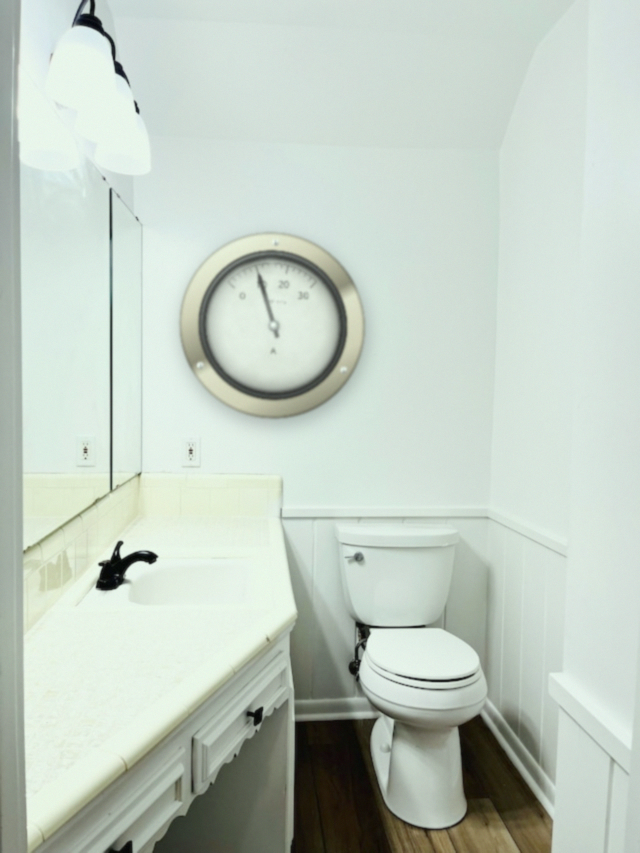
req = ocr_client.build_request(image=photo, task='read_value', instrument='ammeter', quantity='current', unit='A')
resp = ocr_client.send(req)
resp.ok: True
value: 10 A
